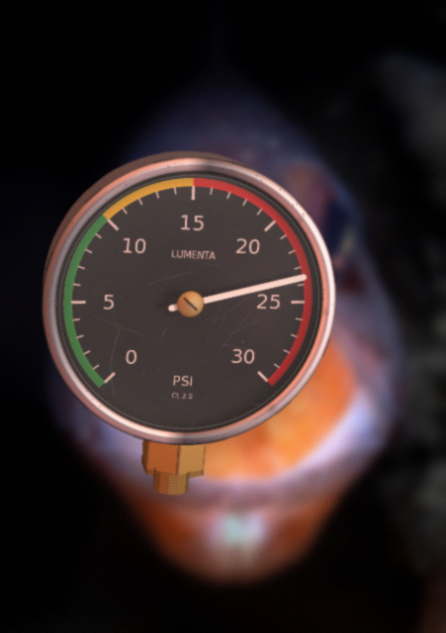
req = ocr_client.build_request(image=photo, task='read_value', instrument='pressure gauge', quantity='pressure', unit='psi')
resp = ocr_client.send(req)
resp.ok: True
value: 23.5 psi
